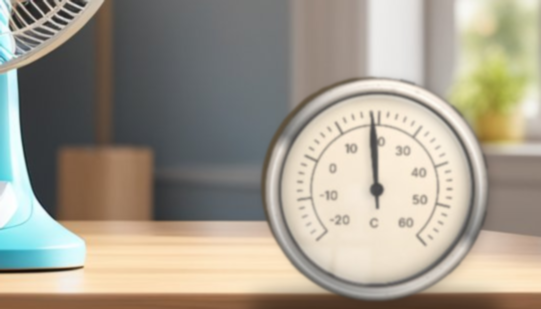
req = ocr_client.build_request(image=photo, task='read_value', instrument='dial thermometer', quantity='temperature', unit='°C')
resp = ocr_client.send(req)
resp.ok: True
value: 18 °C
